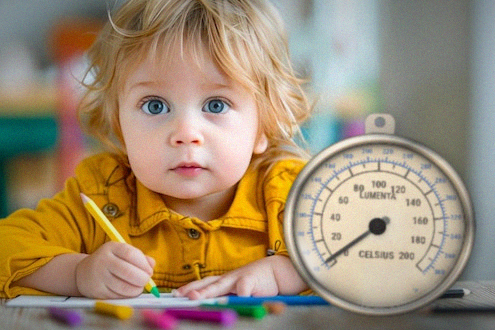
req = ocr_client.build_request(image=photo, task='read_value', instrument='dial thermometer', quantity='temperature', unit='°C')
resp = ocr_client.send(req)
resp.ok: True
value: 5 °C
